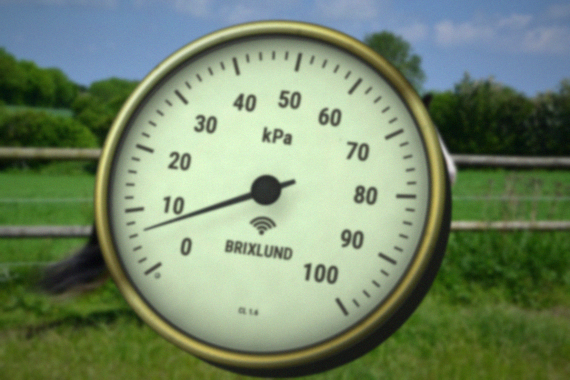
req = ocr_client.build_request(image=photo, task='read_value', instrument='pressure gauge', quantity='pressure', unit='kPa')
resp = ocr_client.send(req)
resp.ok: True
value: 6 kPa
